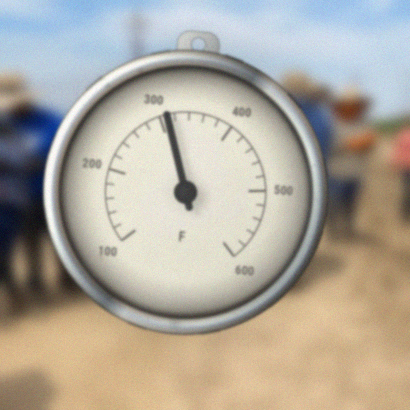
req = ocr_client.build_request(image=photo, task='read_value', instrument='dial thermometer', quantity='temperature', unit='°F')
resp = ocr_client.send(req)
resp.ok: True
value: 310 °F
